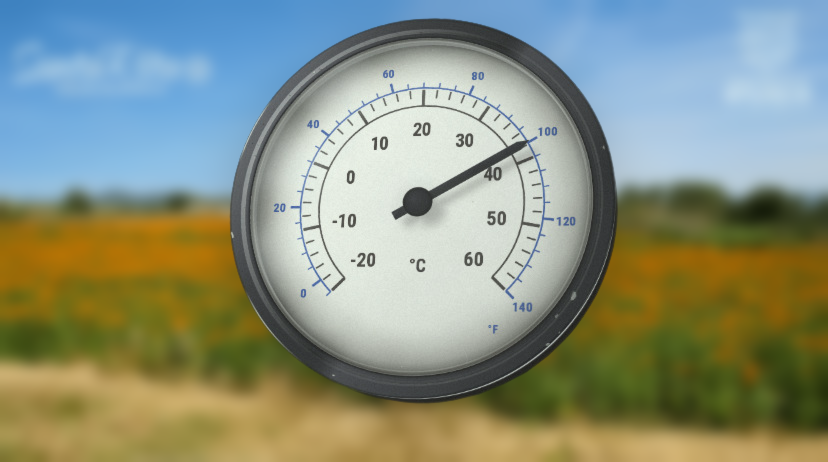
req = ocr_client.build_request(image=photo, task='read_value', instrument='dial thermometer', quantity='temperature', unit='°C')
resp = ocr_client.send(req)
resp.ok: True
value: 38 °C
